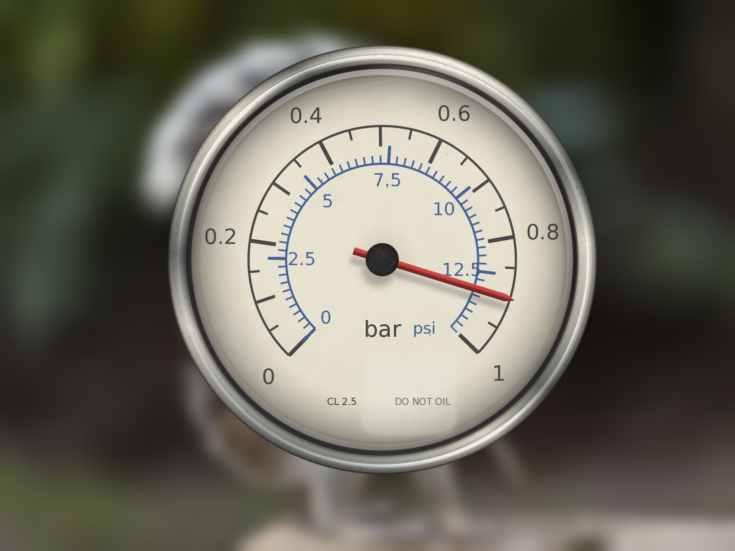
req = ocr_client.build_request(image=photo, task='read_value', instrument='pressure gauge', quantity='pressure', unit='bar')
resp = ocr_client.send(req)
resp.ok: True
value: 0.9 bar
